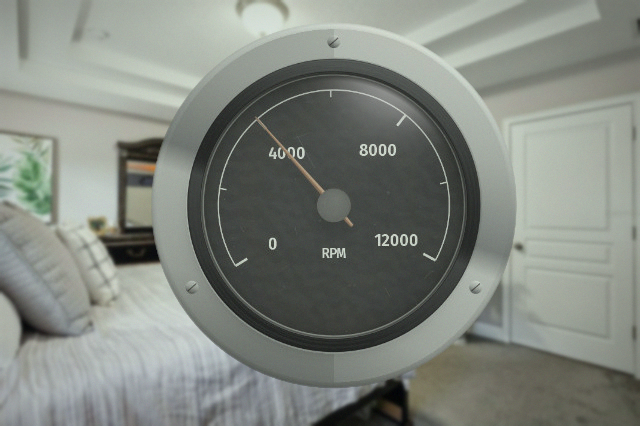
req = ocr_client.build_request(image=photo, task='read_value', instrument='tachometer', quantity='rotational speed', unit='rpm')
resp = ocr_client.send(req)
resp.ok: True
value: 4000 rpm
